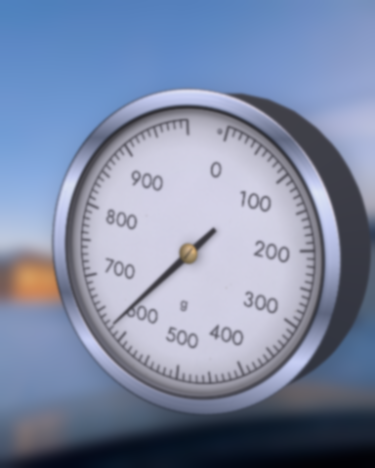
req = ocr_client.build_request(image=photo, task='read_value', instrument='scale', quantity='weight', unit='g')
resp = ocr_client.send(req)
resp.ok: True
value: 620 g
